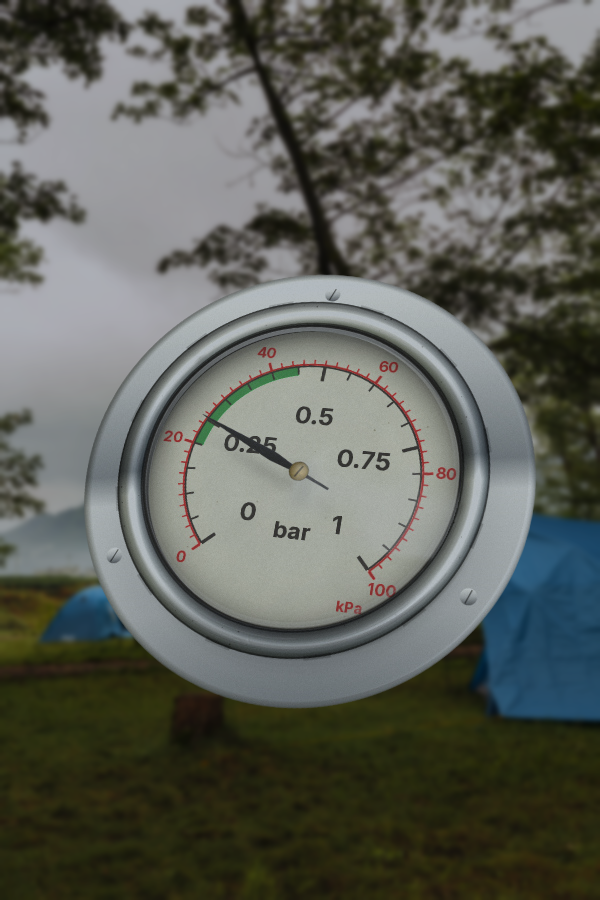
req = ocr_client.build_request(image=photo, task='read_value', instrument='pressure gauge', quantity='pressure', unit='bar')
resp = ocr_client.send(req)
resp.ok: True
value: 0.25 bar
